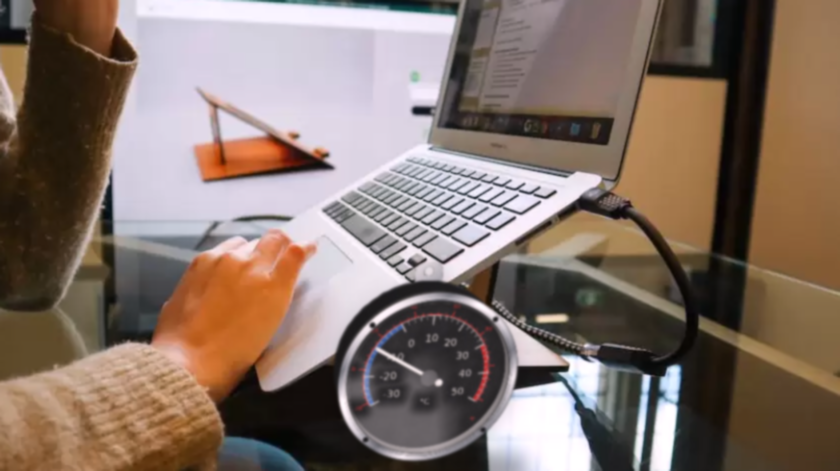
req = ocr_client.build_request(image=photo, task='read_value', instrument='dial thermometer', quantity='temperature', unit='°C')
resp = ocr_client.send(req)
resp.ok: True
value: -10 °C
